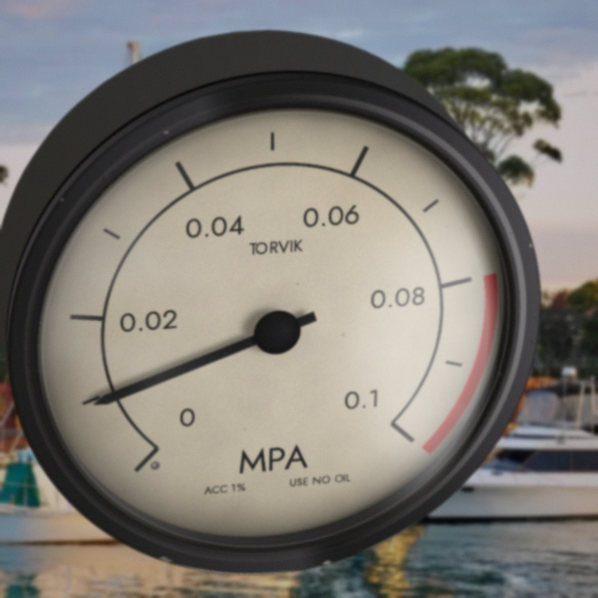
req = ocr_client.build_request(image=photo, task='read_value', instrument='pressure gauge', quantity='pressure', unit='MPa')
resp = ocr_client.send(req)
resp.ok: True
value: 0.01 MPa
